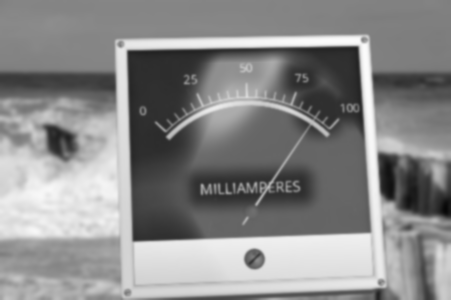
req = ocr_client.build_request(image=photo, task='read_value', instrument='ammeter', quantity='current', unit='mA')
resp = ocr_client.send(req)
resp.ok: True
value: 90 mA
